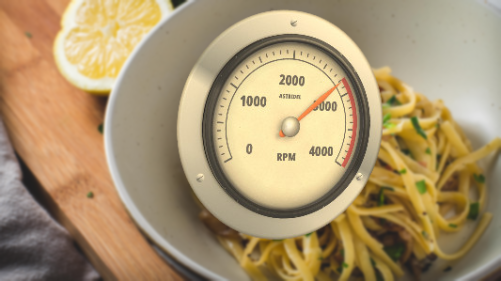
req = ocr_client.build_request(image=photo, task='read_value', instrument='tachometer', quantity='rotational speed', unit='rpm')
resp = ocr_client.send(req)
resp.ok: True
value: 2800 rpm
